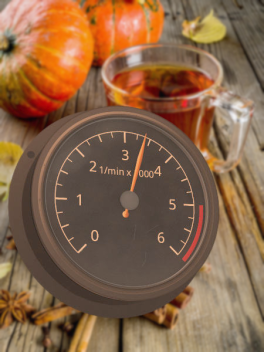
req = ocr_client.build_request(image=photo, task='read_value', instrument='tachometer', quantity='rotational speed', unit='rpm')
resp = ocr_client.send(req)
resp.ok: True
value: 3375 rpm
